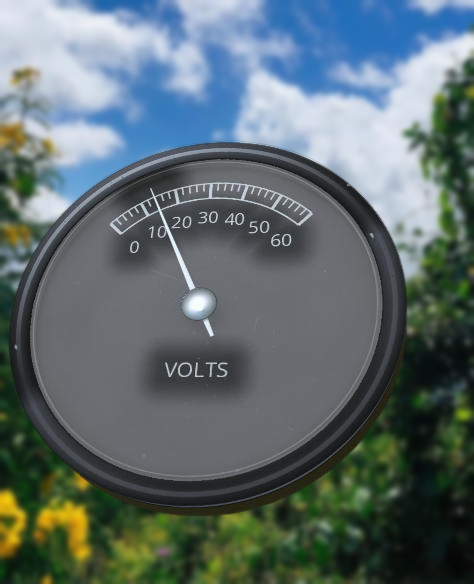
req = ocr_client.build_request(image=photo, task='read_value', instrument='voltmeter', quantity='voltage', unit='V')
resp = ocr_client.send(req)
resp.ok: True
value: 14 V
